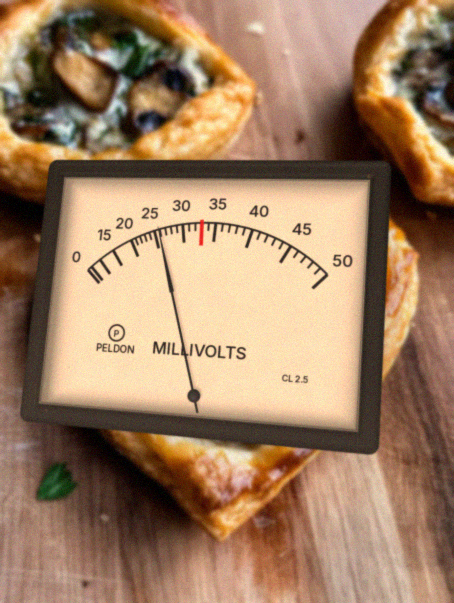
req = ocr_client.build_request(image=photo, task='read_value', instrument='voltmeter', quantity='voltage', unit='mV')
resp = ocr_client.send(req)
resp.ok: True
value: 26 mV
